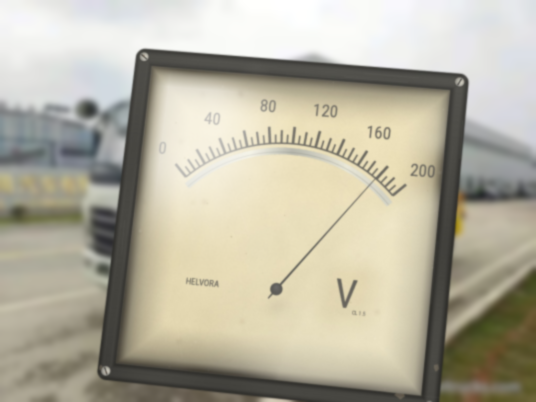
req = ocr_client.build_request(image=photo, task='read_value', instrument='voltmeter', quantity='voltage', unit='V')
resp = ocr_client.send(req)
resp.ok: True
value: 180 V
